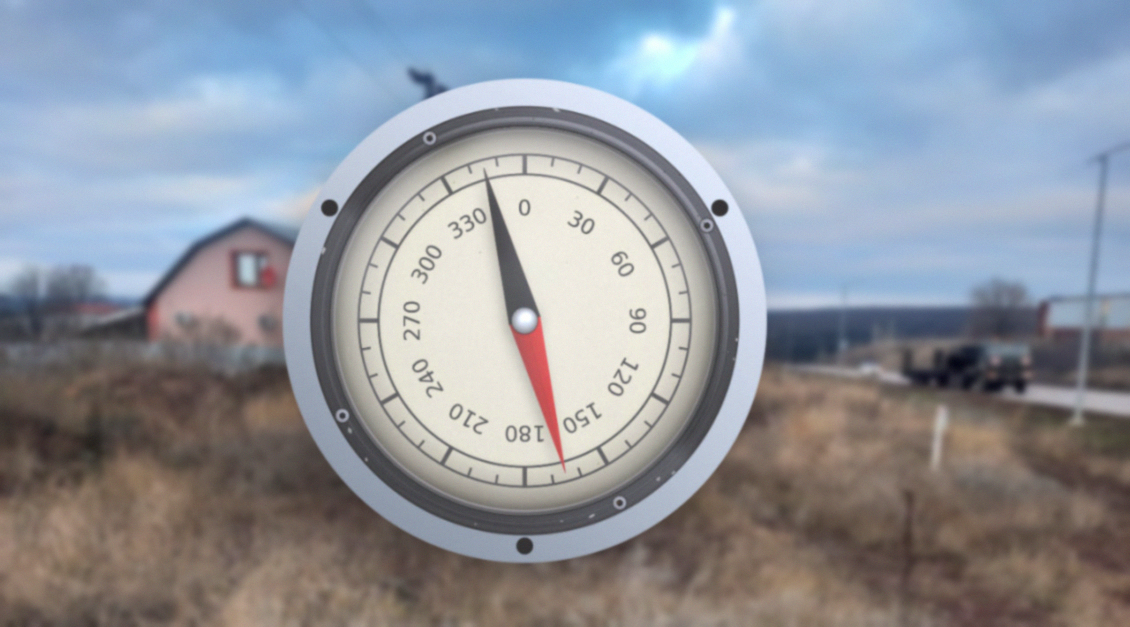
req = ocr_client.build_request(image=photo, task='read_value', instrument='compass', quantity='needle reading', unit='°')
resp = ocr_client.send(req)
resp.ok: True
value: 165 °
